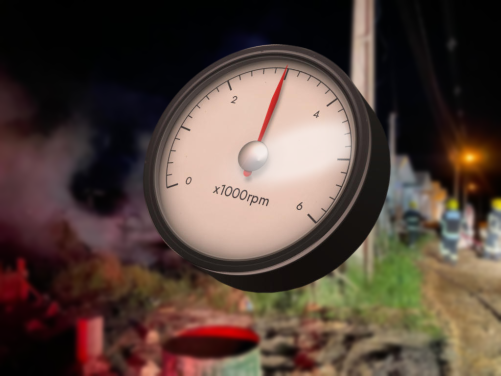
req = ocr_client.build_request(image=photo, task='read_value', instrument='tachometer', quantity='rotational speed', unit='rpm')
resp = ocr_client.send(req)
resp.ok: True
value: 3000 rpm
